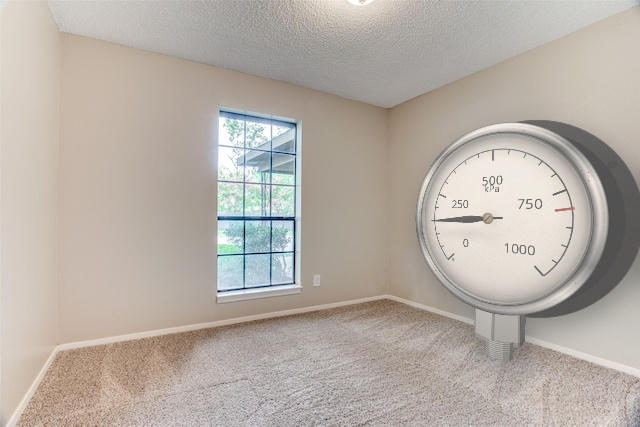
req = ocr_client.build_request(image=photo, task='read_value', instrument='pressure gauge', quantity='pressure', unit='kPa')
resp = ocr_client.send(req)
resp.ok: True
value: 150 kPa
